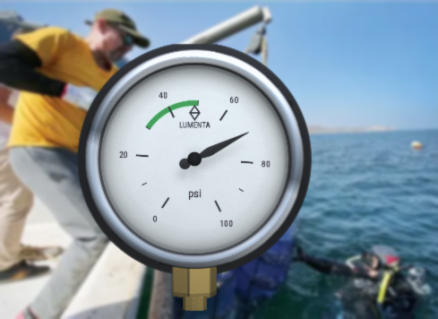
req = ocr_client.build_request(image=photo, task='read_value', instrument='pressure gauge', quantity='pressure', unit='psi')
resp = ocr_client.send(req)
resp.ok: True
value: 70 psi
